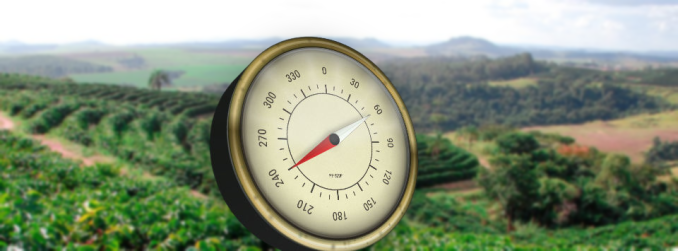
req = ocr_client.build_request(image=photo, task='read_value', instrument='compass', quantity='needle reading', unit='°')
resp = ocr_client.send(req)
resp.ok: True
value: 240 °
